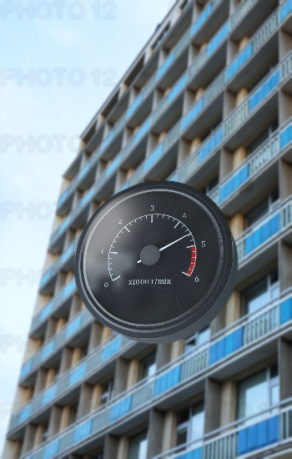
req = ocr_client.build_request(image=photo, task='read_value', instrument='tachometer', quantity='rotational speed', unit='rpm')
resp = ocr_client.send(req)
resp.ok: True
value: 4600 rpm
